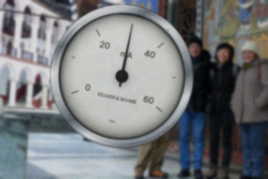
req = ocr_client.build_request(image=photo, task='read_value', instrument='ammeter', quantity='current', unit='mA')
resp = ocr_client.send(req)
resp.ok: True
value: 30 mA
